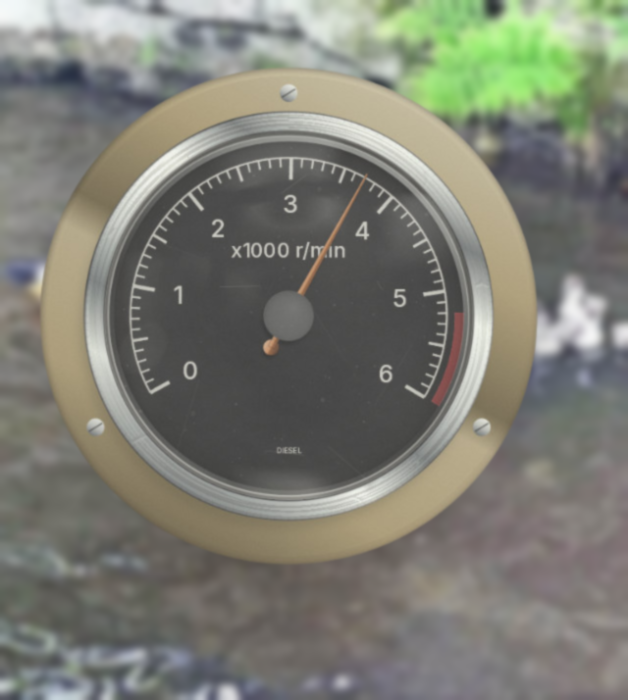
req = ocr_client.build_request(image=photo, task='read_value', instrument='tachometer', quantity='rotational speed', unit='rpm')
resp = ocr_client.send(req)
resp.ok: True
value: 3700 rpm
